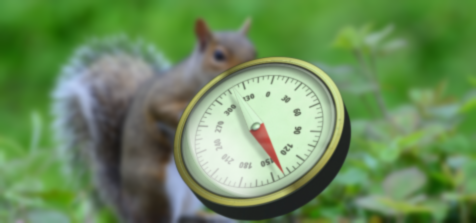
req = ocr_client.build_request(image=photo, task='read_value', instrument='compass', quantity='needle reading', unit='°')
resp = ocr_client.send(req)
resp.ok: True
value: 140 °
